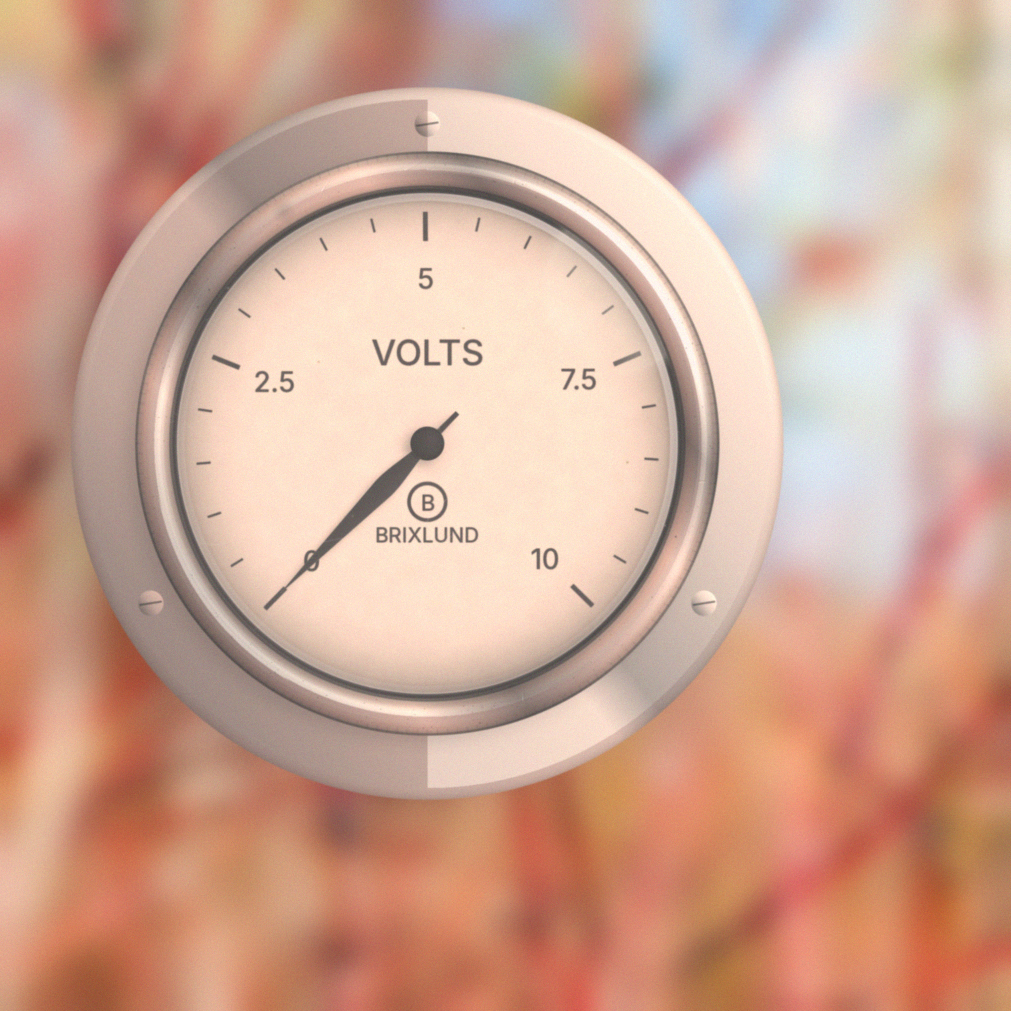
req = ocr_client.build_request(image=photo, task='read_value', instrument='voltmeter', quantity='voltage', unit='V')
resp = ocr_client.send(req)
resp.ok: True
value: 0 V
